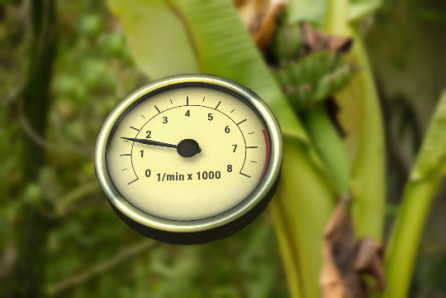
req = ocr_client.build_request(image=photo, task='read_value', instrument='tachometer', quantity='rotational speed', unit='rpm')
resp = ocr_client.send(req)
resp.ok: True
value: 1500 rpm
